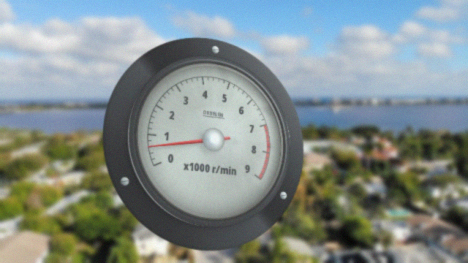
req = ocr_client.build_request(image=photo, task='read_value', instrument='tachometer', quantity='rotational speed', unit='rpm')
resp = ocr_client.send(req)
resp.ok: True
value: 600 rpm
